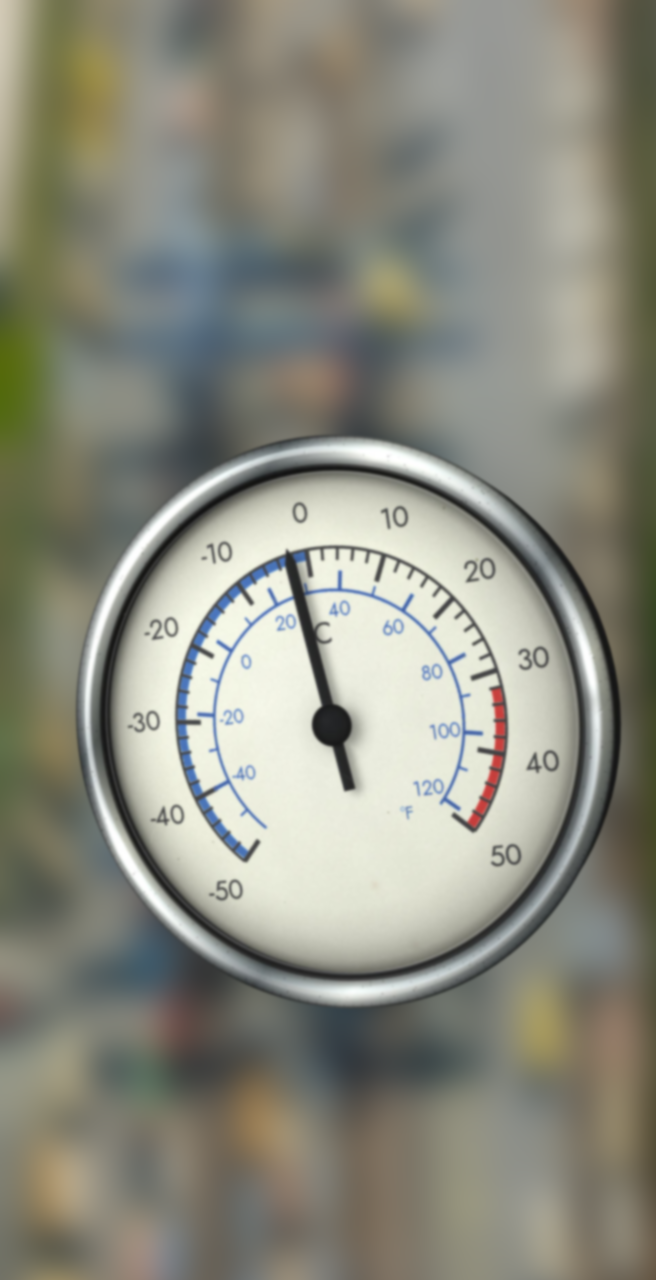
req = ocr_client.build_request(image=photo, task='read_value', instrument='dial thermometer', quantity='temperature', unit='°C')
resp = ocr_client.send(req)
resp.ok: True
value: -2 °C
